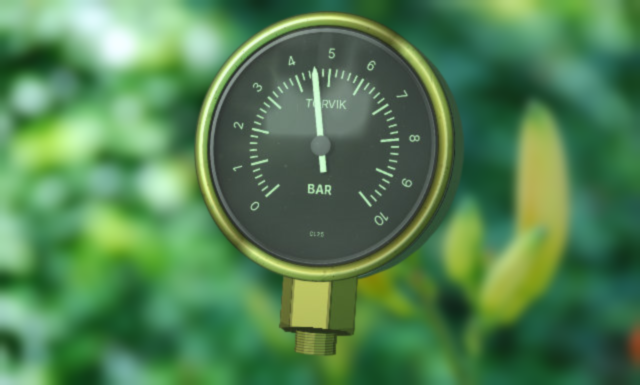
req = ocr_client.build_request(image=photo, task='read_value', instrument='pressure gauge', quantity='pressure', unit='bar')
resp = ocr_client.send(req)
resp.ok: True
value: 4.6 bar
